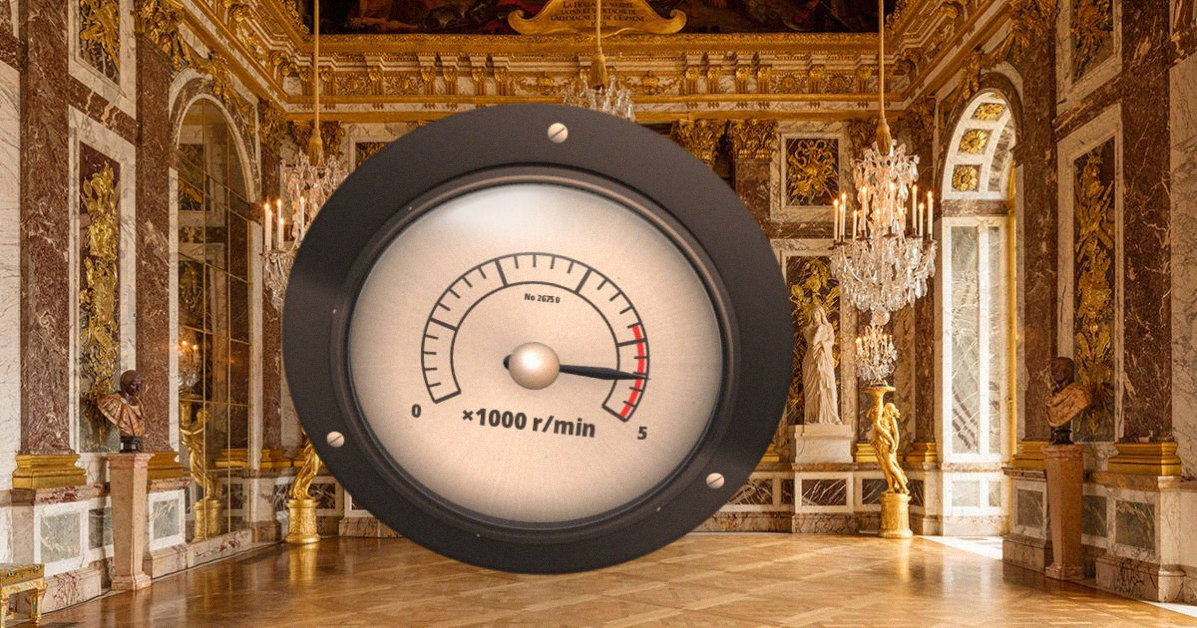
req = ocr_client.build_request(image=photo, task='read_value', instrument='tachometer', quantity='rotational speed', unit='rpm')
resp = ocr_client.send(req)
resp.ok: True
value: 4400 rpm
